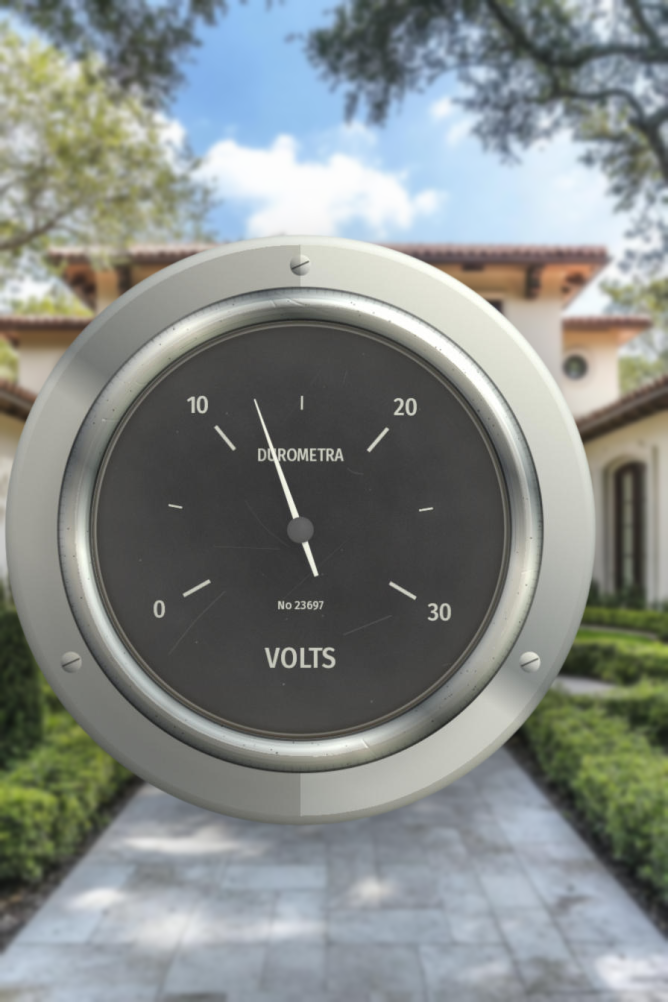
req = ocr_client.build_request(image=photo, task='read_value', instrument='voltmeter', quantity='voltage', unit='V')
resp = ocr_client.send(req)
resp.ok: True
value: 12.5 V
